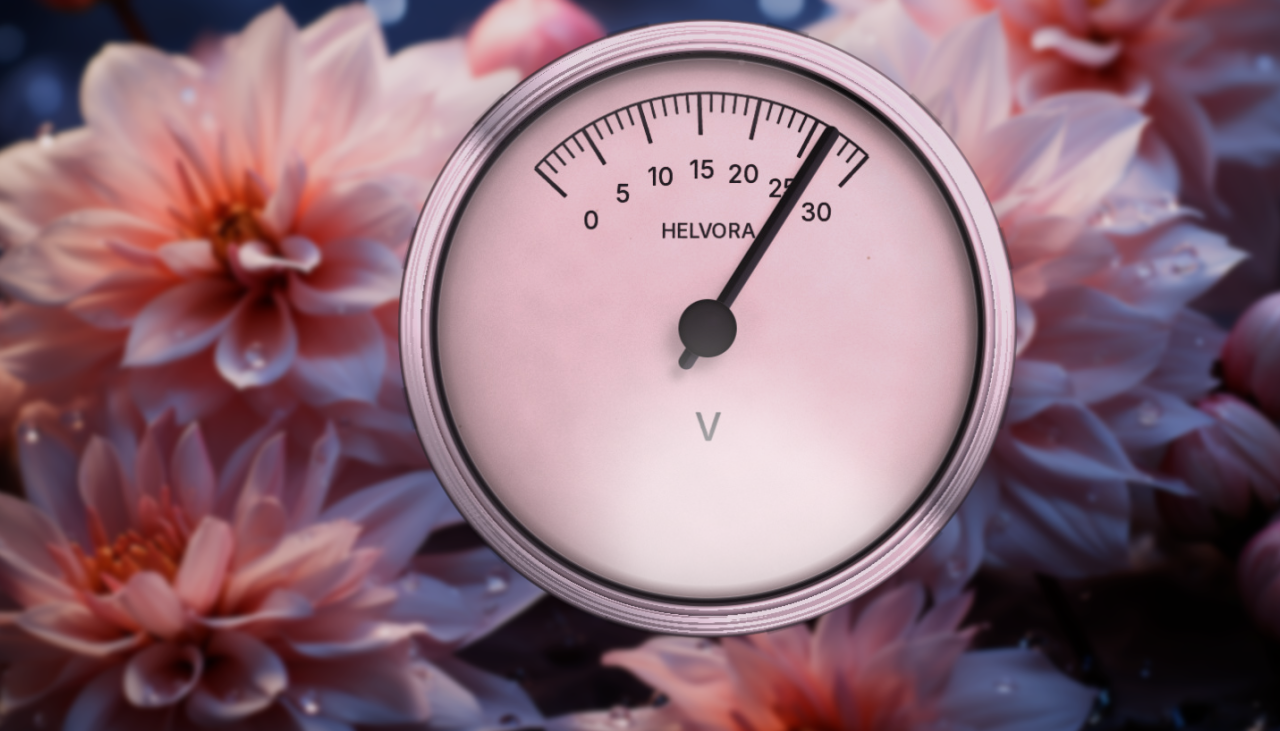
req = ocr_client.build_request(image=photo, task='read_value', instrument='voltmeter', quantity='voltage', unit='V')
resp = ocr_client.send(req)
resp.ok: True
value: 26.5 V
